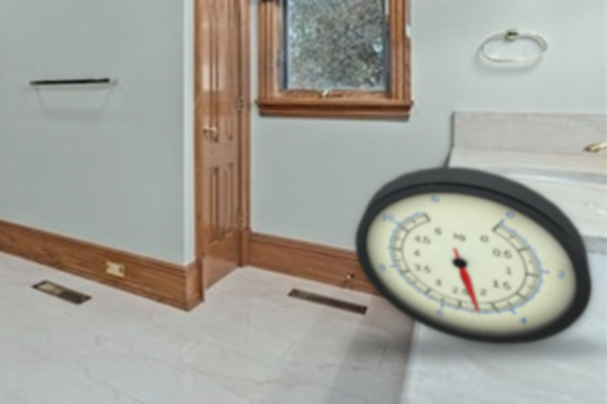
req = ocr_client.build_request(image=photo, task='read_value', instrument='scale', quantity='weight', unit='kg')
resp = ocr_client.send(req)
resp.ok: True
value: 2.25 kg
